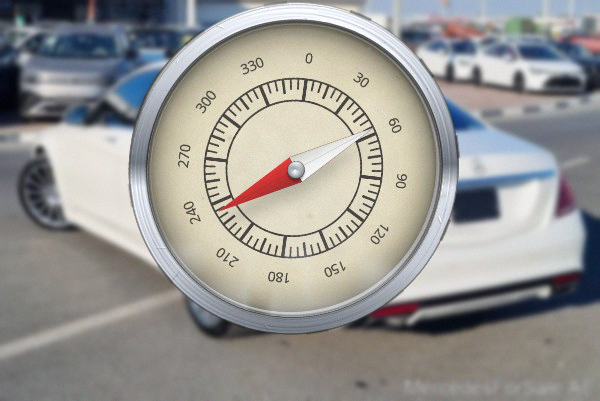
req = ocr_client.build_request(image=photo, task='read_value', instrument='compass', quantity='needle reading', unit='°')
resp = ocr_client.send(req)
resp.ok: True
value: 235 °
